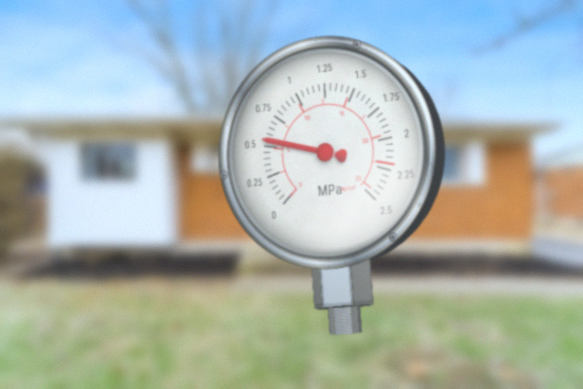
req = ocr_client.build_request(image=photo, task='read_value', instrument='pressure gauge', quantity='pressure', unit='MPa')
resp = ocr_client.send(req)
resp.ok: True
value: 0.55 MPa
